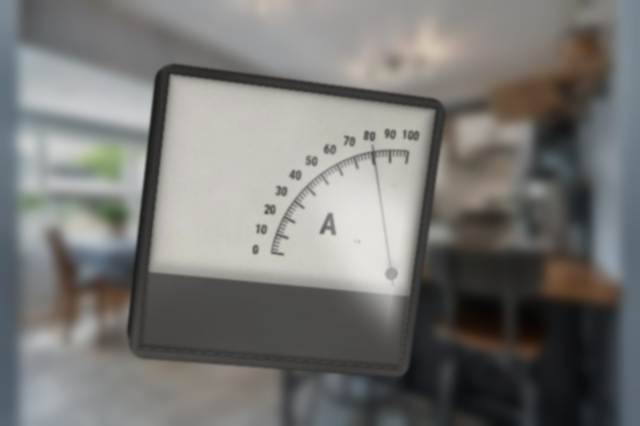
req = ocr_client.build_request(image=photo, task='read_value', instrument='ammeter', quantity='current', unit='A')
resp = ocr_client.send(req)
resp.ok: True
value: 80 A
